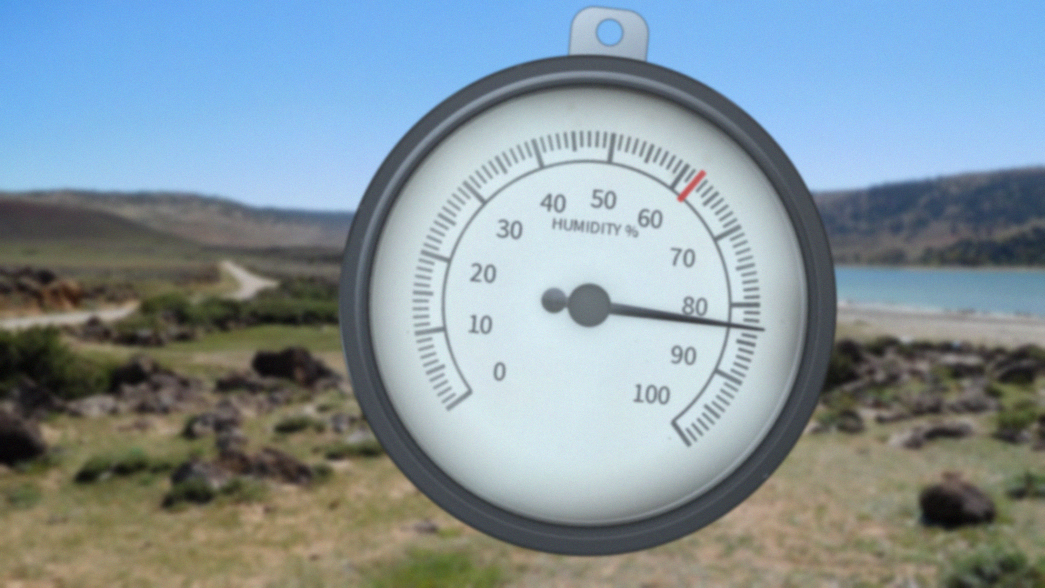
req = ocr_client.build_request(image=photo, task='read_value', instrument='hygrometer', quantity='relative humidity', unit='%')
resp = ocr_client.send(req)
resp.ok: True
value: 83 %
